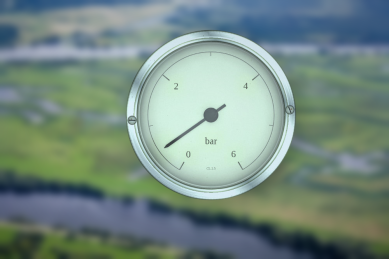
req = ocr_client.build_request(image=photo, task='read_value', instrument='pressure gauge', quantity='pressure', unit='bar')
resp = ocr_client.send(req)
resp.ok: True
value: 0.5 bar
